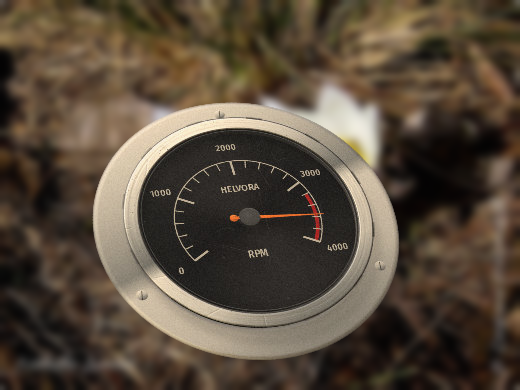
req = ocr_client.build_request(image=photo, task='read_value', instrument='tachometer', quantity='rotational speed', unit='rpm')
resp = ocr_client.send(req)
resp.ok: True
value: 3600 rpm
